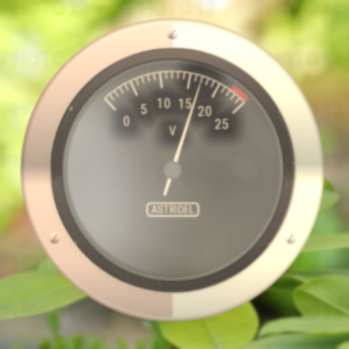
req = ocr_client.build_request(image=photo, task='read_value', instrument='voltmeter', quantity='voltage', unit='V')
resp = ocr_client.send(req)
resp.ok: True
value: 17 V
